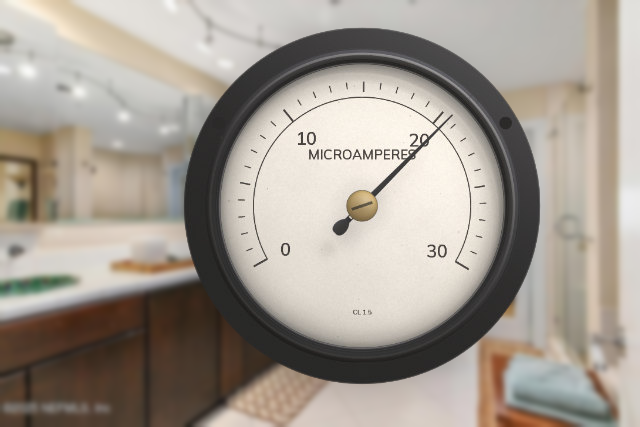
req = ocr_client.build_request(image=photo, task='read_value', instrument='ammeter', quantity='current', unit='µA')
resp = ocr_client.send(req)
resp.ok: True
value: 20.5 µA
